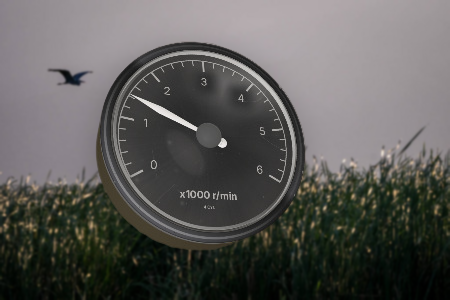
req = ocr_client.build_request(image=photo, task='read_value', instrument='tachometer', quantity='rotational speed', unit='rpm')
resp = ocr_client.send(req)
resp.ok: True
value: 1400 rpm
